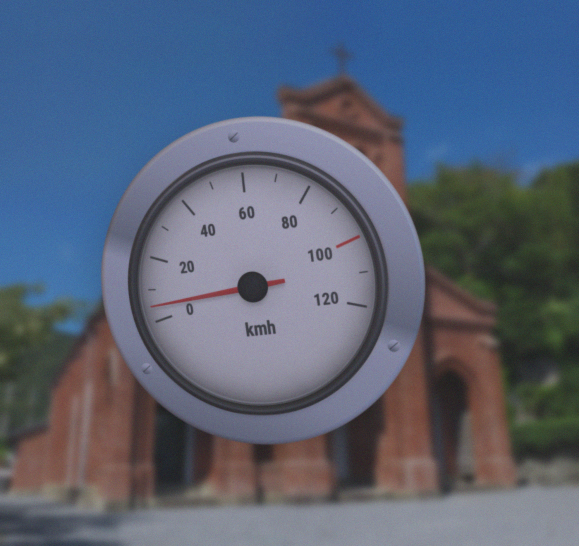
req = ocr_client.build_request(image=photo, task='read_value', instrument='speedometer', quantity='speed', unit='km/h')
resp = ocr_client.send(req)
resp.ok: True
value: 5 km/h
